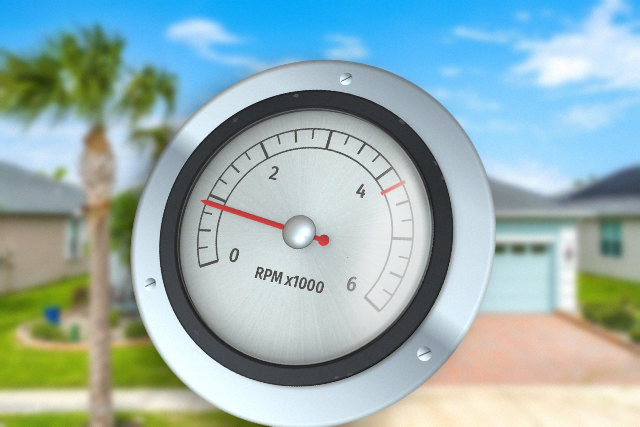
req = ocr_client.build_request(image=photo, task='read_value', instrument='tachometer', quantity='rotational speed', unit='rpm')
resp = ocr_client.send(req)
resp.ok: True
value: 875 rpm
